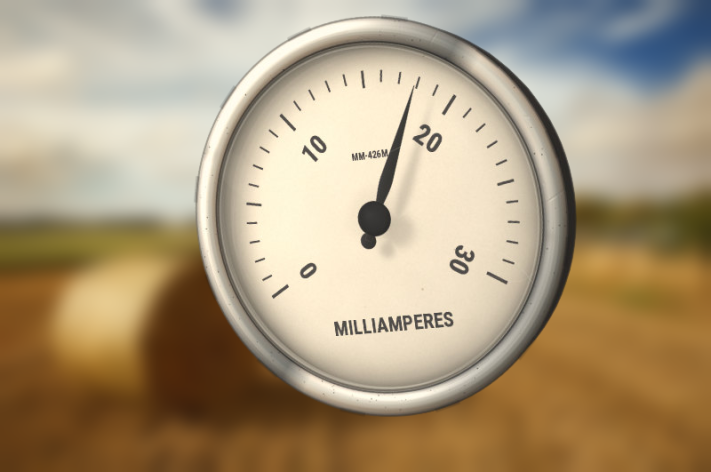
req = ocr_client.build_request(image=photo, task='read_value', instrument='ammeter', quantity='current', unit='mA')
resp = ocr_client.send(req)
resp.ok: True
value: 18 mA
